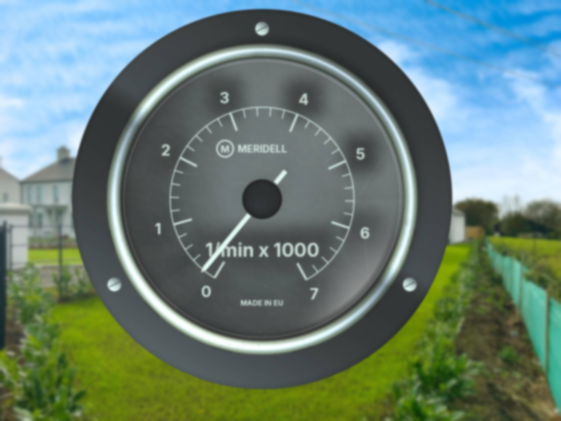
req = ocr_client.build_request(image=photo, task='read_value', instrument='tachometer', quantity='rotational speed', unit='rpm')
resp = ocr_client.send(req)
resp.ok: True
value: 200 rpm
